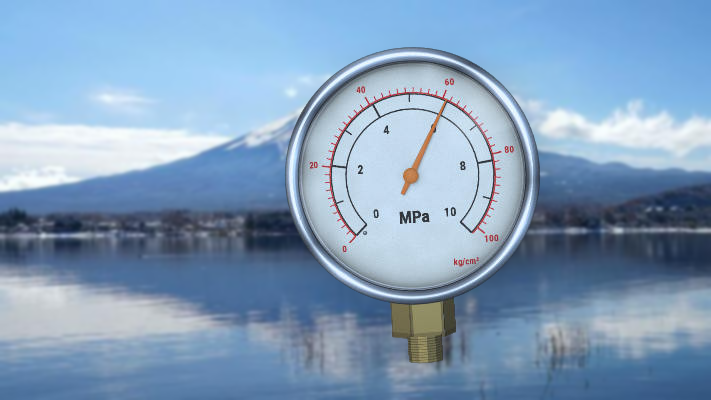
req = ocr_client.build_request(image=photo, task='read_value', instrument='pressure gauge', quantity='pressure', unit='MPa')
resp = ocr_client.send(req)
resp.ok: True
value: 6 MPa
